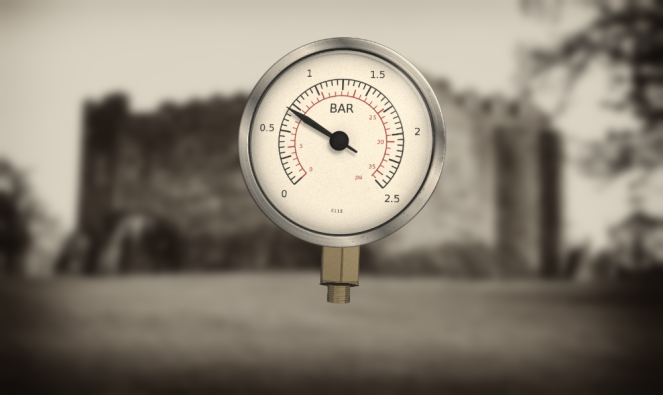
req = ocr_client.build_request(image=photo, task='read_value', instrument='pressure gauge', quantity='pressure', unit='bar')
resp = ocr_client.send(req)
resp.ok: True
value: 0.7 bar
